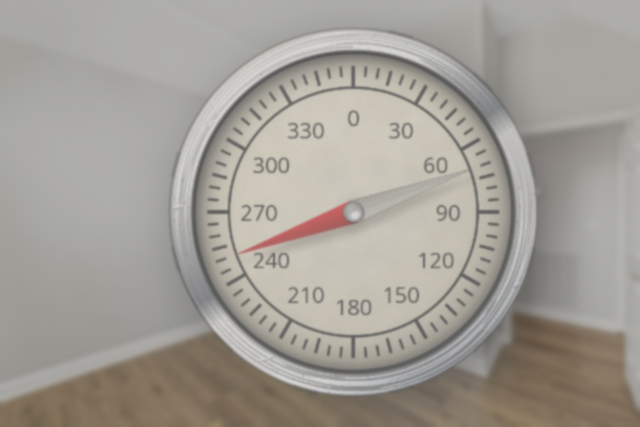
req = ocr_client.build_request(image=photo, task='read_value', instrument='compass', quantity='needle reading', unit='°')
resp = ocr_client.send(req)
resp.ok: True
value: 250 °
